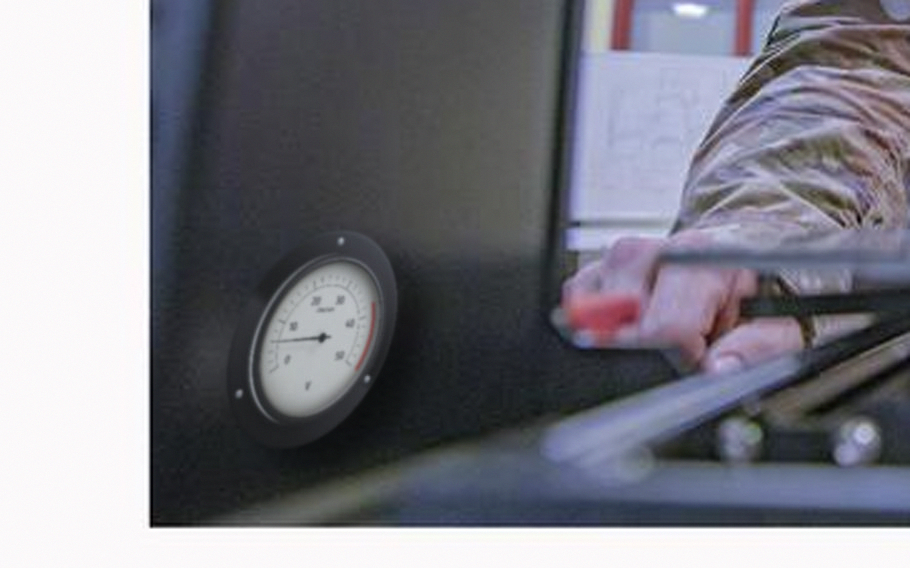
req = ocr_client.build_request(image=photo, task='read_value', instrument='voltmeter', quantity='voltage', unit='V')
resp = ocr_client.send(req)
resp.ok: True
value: 6 V
